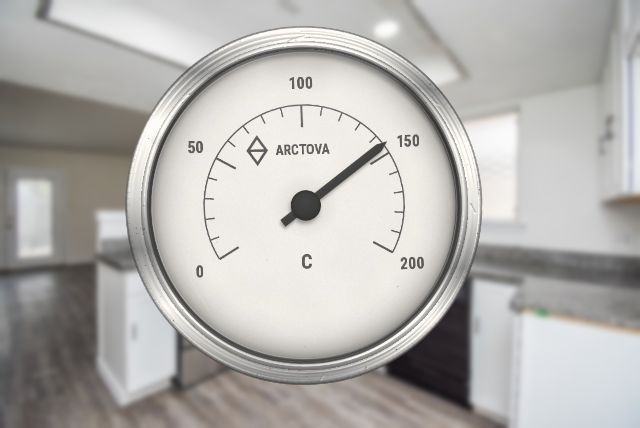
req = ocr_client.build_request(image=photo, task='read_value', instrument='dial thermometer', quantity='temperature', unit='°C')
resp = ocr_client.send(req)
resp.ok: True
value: 145 °C
